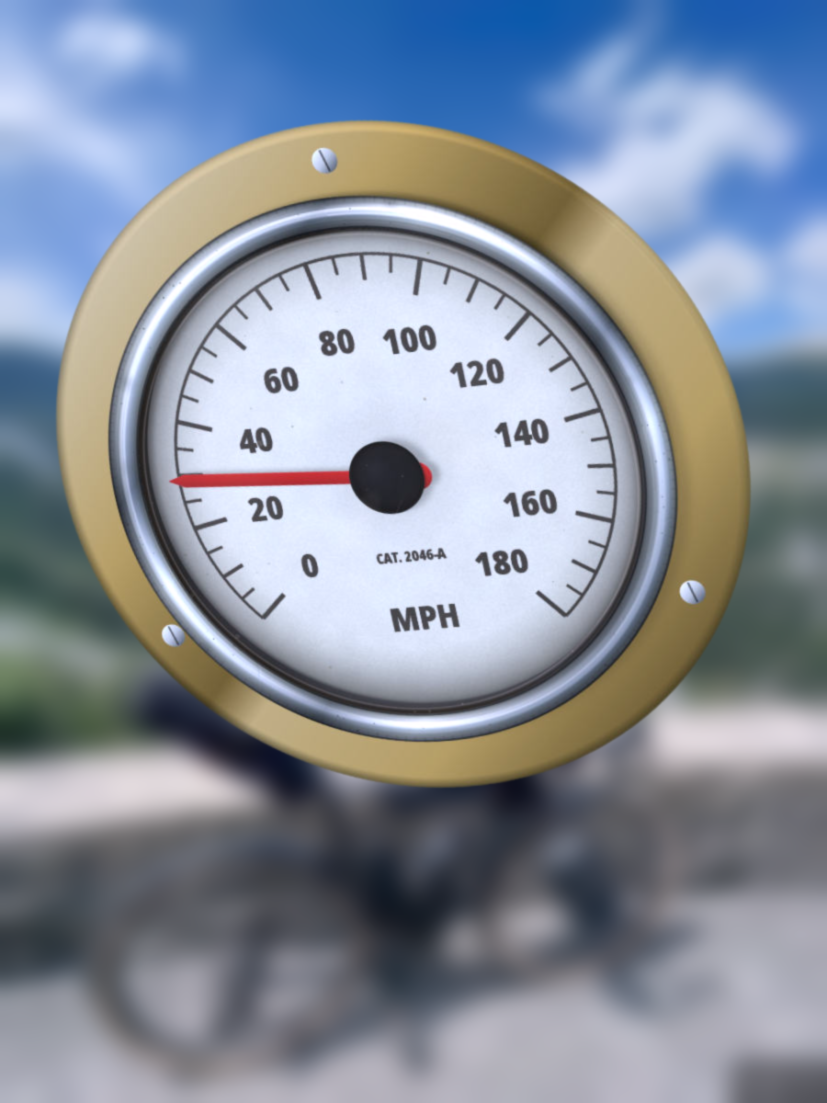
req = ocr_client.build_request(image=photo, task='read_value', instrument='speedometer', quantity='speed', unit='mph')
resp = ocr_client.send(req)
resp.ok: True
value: 30 mph
